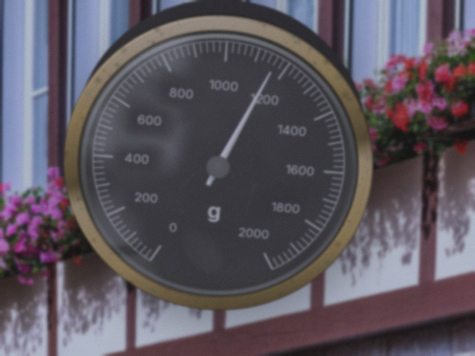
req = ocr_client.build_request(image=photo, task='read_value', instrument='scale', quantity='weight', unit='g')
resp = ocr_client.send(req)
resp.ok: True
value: 1160 g
